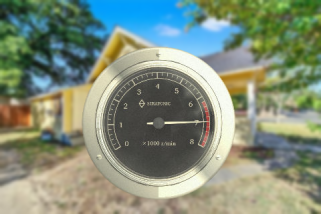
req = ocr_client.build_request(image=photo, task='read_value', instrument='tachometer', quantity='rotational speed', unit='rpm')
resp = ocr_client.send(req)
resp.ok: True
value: 7000 rpm
